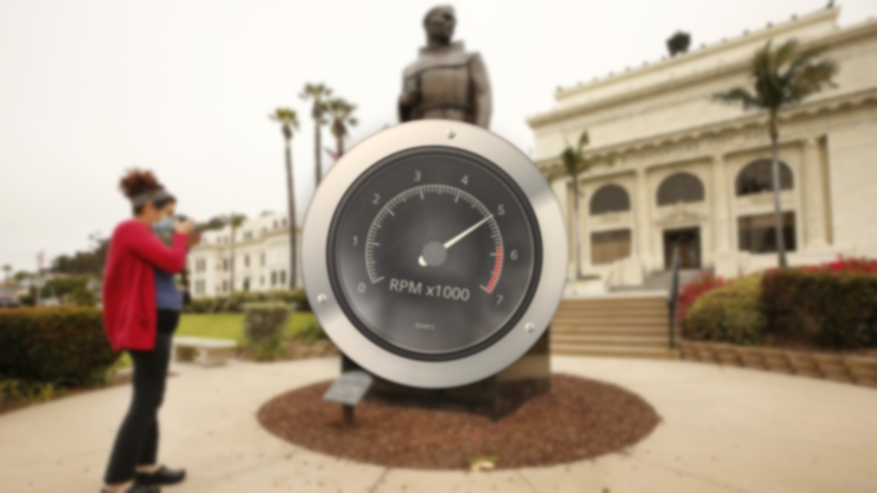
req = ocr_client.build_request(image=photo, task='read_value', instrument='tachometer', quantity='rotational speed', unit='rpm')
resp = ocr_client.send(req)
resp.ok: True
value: 5000 rpm
